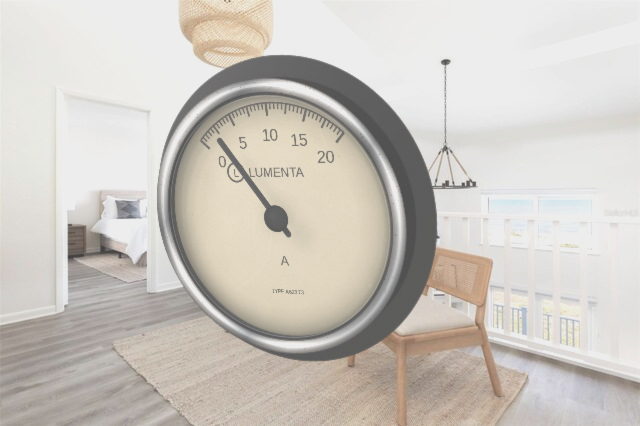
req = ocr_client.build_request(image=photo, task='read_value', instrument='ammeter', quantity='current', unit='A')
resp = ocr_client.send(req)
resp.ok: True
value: 2.5 A
